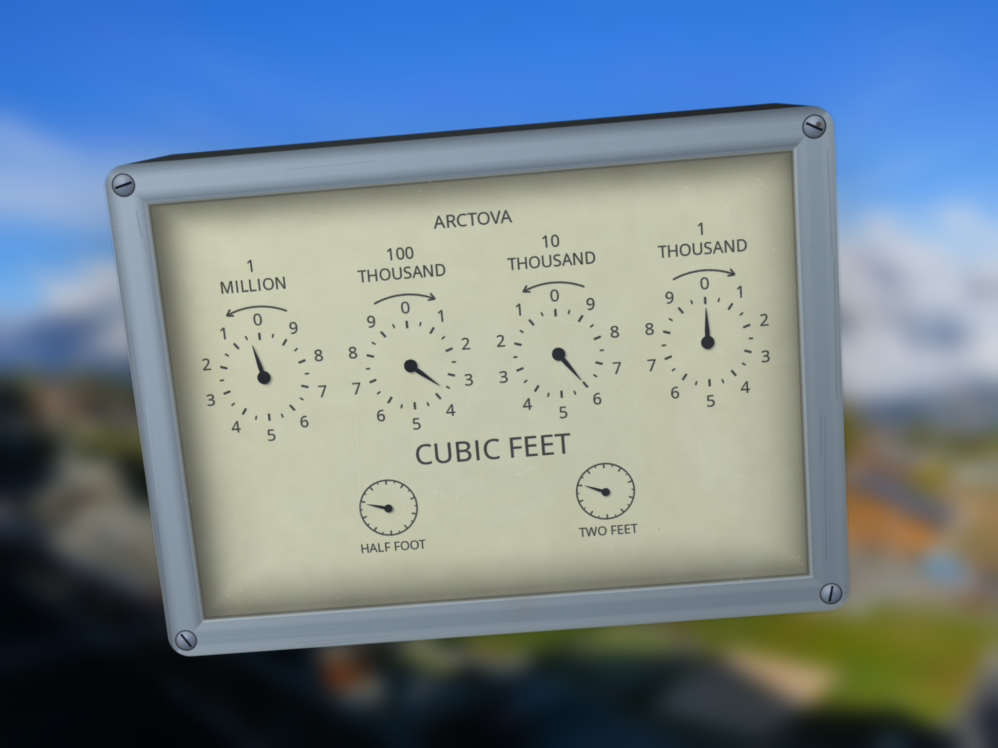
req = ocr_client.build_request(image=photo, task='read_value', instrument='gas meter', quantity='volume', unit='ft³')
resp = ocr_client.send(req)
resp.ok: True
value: 36000 ft³
